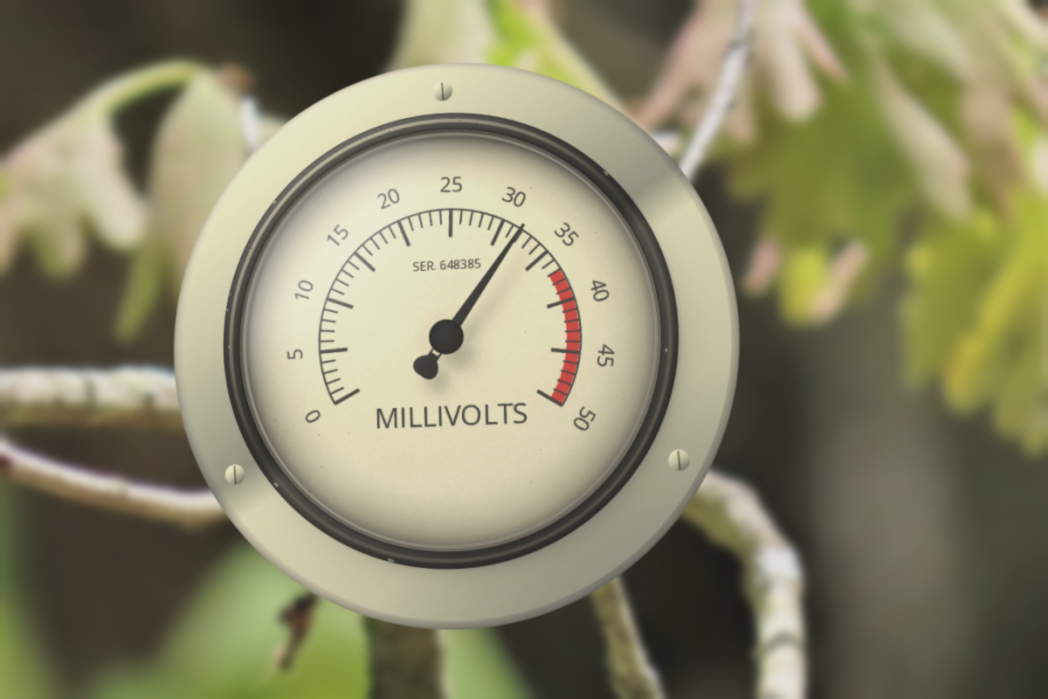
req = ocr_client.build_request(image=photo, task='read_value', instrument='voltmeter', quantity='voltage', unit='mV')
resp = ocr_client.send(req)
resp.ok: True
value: 32 mV
